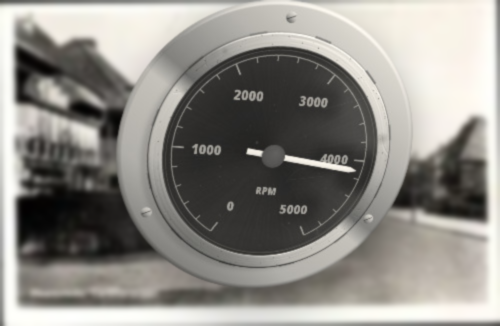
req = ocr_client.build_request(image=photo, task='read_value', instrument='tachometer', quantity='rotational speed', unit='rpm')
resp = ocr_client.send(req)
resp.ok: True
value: 4100 rpm
